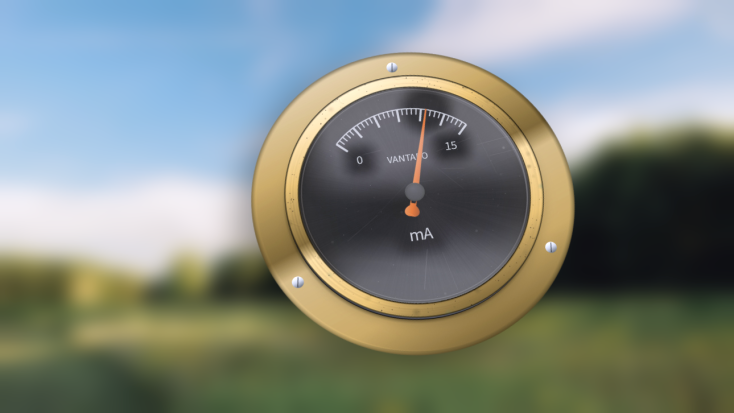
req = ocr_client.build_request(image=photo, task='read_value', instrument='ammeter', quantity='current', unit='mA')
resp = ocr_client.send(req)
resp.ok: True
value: 10.5 mA
